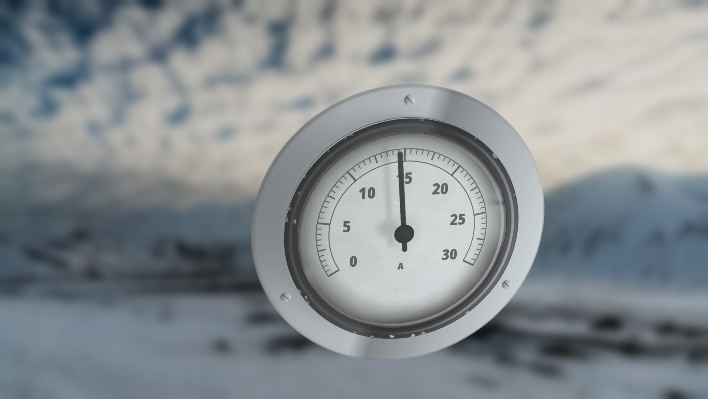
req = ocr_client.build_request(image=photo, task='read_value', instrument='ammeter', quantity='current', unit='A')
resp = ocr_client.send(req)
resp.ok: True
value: 14.5 A
